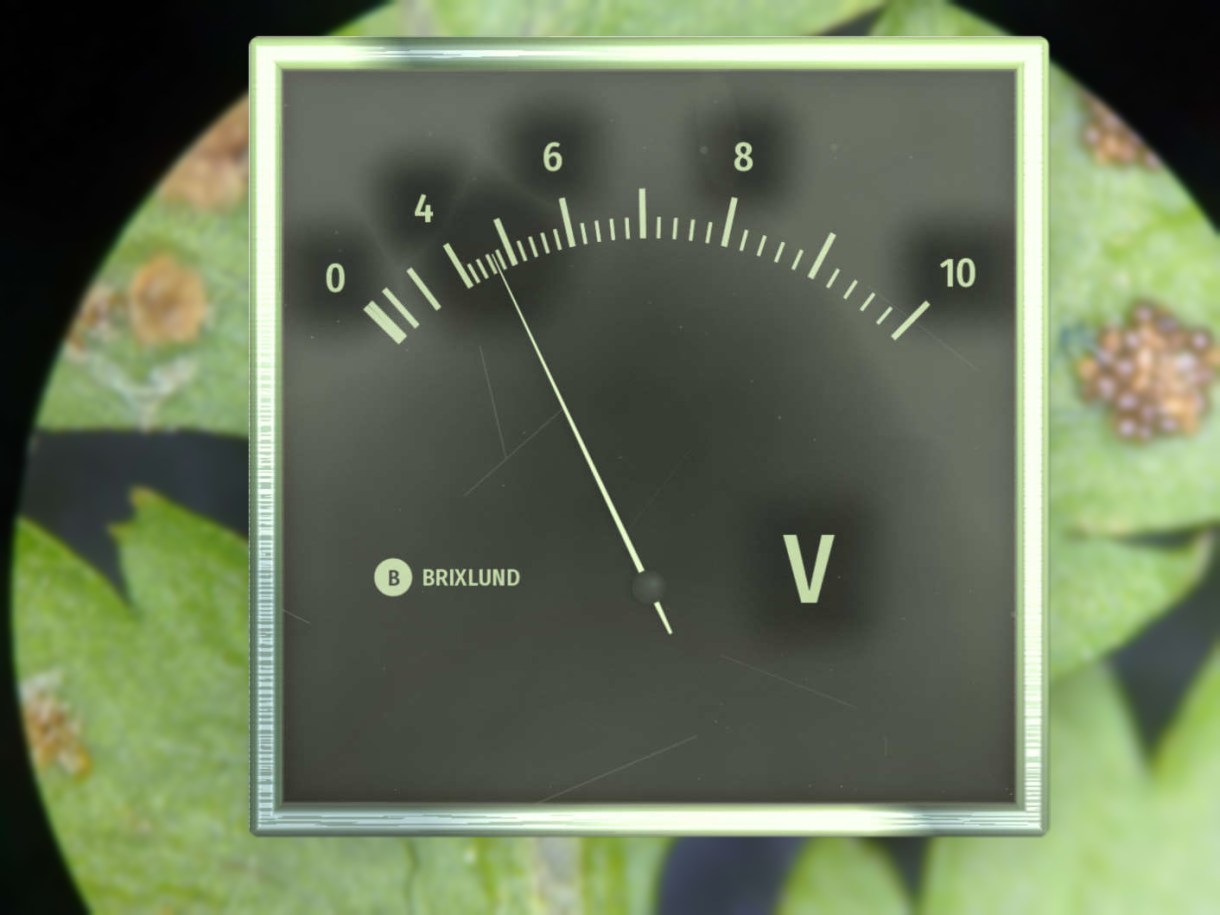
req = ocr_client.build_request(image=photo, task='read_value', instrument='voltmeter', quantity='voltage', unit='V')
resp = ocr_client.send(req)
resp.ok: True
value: 4.7 V
